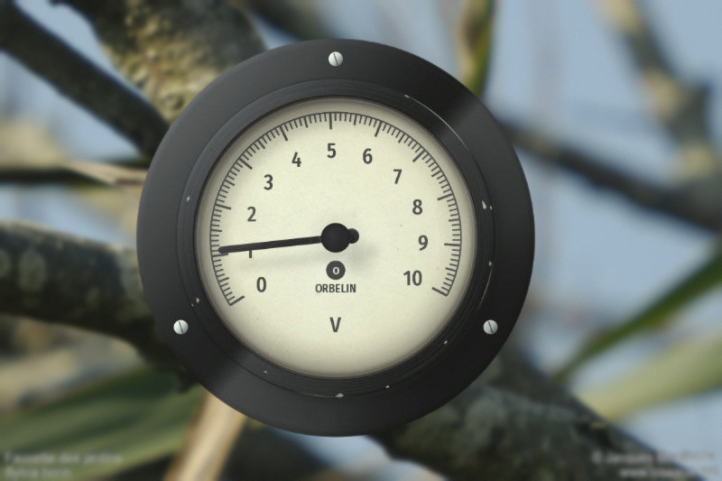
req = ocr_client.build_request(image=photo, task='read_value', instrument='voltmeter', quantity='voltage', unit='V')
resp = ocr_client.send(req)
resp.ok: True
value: 1.1 V
